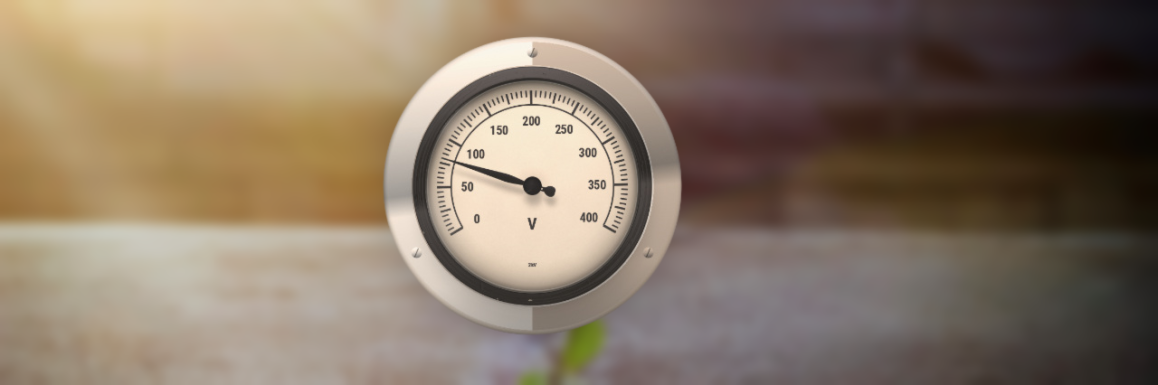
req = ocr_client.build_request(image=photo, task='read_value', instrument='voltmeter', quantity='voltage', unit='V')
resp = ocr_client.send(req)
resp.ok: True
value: 80 V
